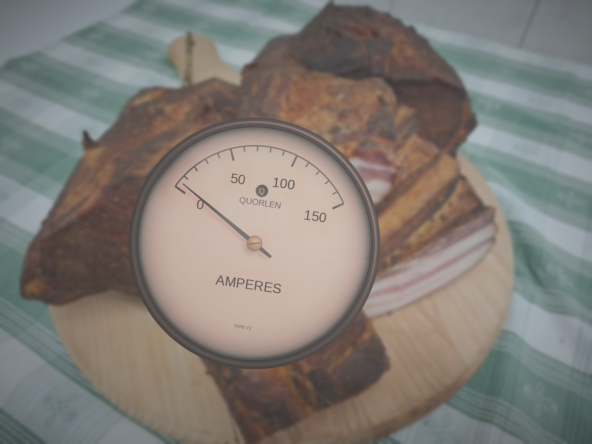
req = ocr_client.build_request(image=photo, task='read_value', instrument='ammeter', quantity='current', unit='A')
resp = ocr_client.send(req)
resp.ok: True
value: 5 A
